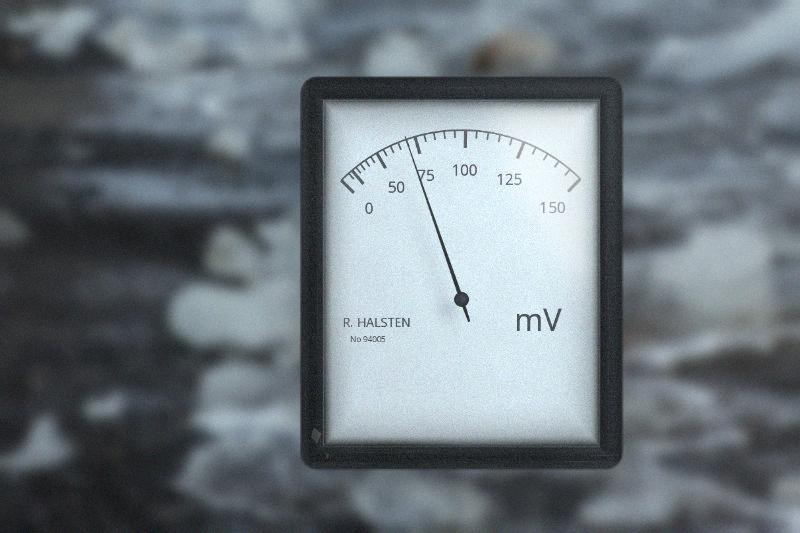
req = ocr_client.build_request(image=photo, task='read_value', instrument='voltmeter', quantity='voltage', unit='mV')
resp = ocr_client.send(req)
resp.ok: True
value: 70 mV
